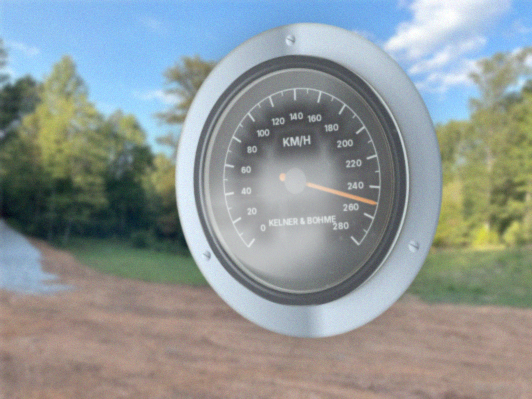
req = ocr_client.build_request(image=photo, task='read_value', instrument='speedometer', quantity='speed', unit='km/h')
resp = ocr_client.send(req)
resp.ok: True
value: 250 km/h
